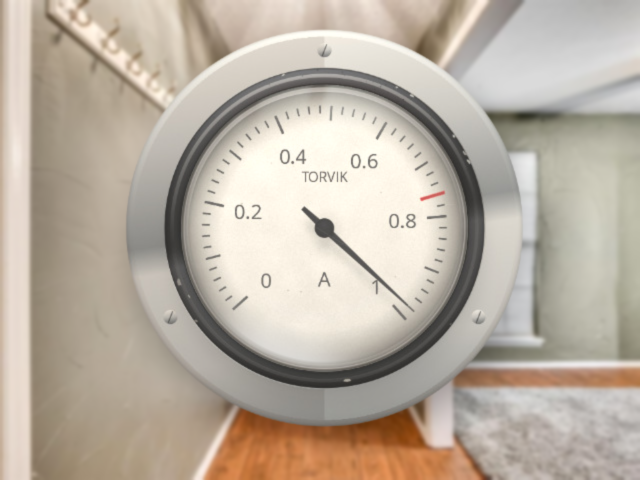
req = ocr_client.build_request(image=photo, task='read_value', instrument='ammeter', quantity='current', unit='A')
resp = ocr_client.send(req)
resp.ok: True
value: 0.98 A
